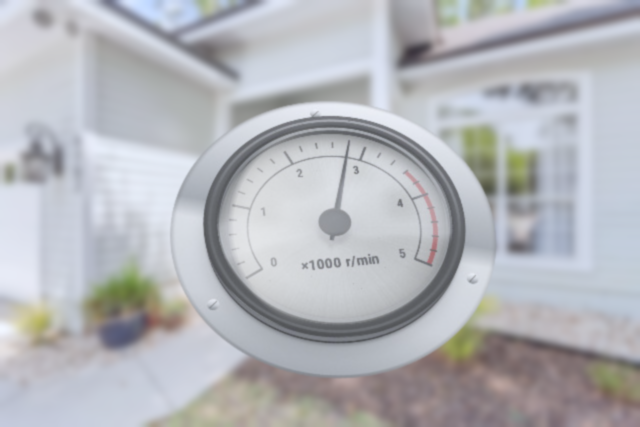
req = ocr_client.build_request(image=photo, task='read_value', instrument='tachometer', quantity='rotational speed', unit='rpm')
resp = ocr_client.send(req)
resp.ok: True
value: 2800 rpm
